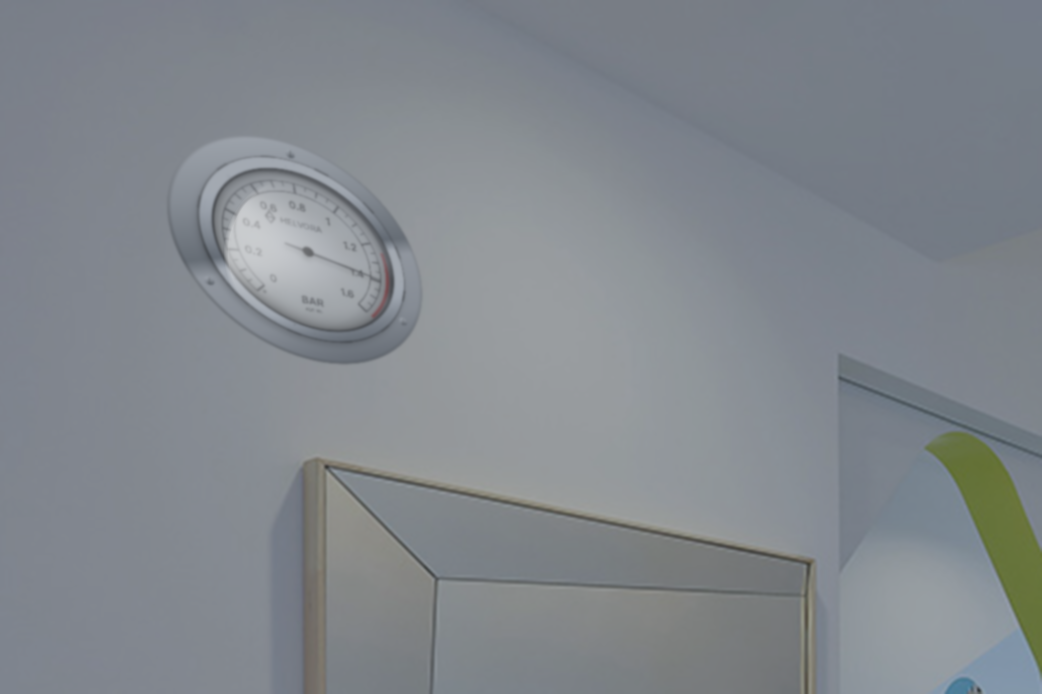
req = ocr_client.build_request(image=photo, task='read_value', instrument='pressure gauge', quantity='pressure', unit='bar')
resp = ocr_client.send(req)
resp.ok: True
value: 1.4 bar
